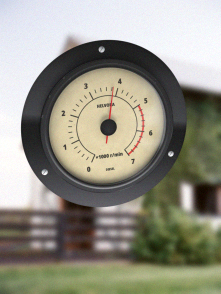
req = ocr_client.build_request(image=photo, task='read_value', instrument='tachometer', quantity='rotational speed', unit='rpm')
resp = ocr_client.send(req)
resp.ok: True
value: 3800 rpm
